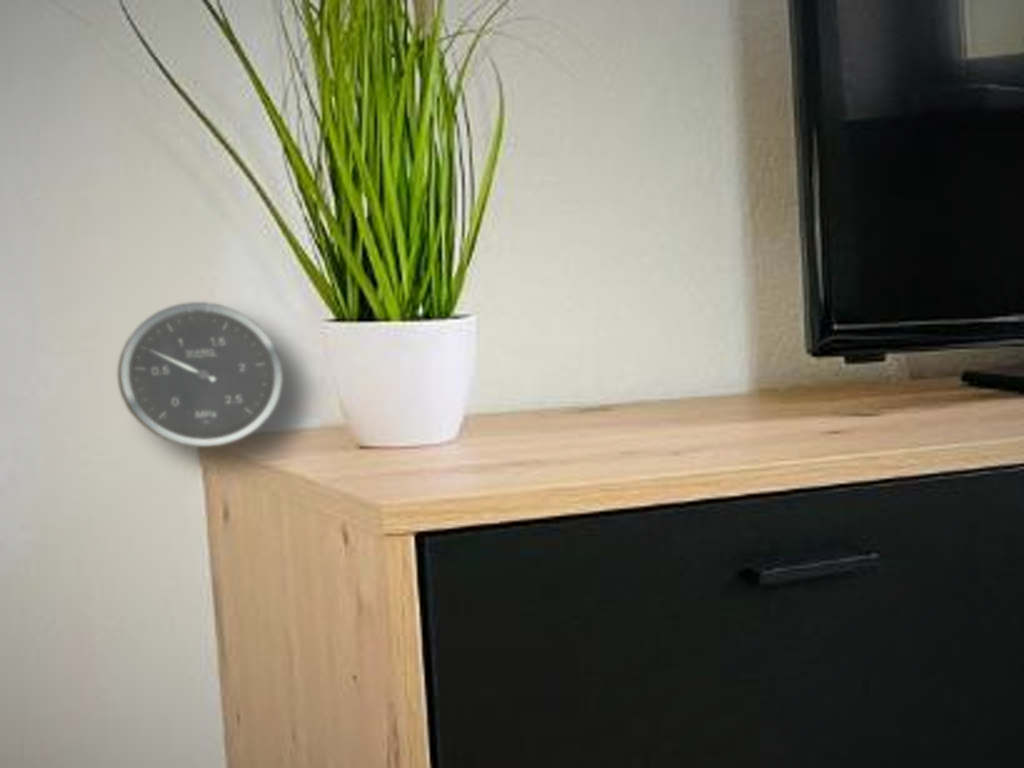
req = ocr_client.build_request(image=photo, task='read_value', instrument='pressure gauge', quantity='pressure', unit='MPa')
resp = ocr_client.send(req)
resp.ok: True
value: 0.7 MPa
